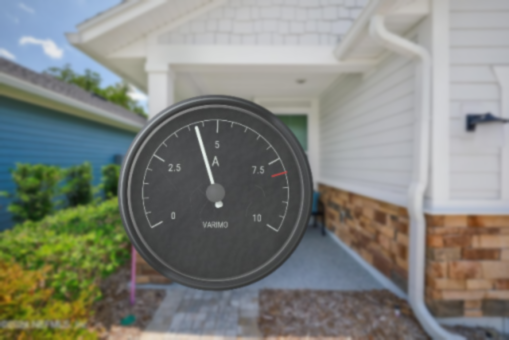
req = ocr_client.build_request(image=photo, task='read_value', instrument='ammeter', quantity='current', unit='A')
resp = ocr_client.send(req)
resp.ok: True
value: 4.25 A
